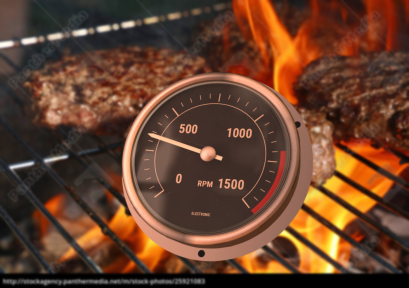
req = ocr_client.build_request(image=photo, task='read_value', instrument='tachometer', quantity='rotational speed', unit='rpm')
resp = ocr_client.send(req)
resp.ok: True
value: 325 rpm
